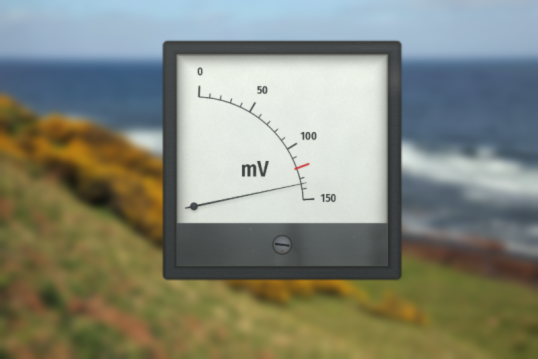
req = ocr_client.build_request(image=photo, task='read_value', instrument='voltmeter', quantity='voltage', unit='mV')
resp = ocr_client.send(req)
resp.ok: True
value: 135 mV
